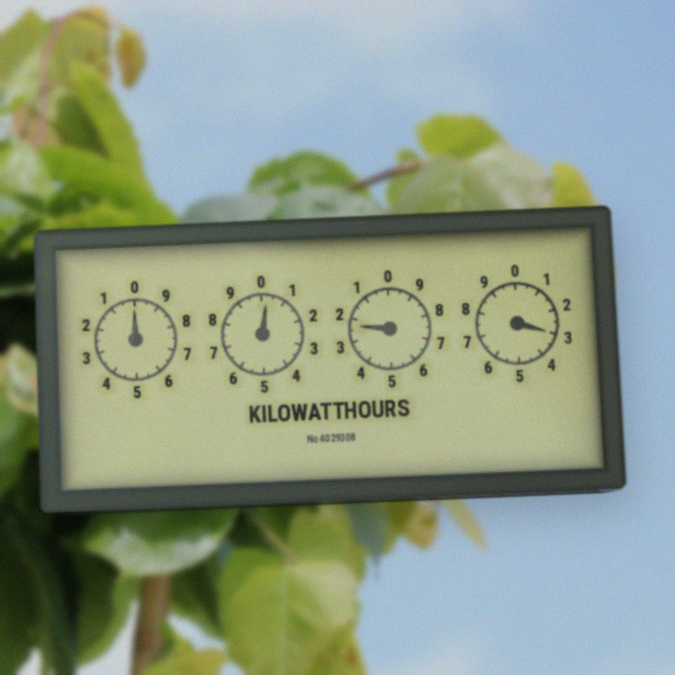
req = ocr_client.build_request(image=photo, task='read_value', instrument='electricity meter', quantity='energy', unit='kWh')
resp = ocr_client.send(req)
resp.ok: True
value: 23 kWh
